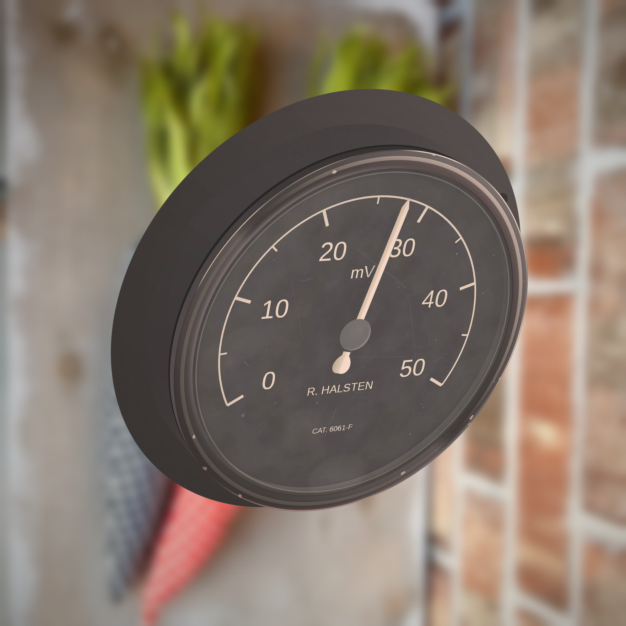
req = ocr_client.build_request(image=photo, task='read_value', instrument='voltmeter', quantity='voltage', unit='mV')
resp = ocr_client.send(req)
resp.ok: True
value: 27.5 mV
